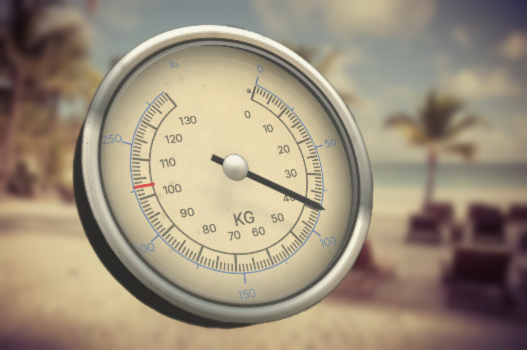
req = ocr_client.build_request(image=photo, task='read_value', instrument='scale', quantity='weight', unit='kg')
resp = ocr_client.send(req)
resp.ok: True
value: 40 kg
